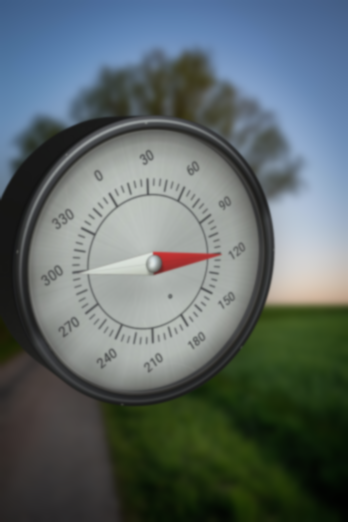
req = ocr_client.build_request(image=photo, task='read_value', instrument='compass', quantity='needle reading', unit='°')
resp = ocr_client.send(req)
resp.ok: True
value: 120 °
